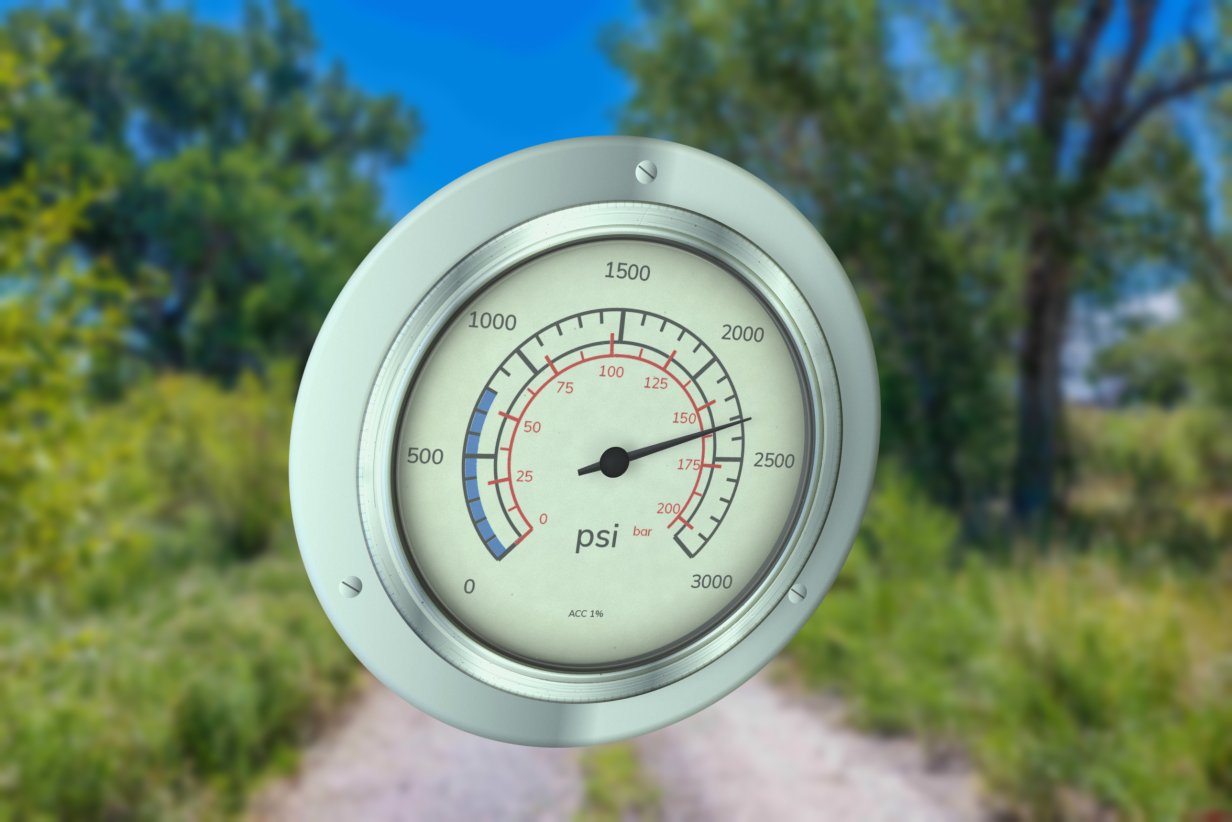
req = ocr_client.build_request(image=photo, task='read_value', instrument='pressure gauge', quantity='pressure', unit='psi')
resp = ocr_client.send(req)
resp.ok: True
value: 2300 psi
